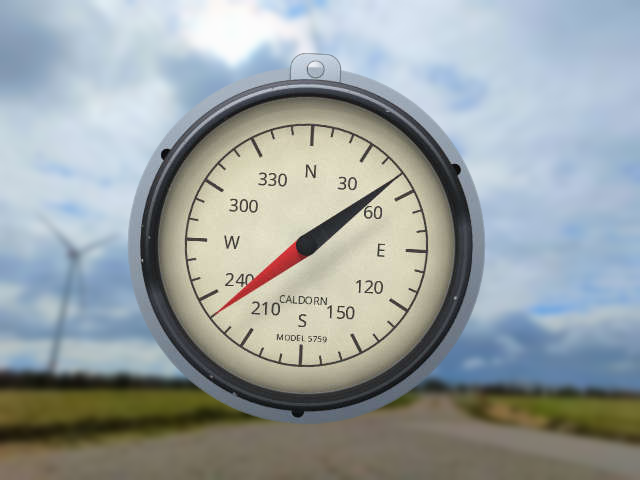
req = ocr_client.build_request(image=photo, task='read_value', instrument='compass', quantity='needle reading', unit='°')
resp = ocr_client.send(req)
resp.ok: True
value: 230 °
